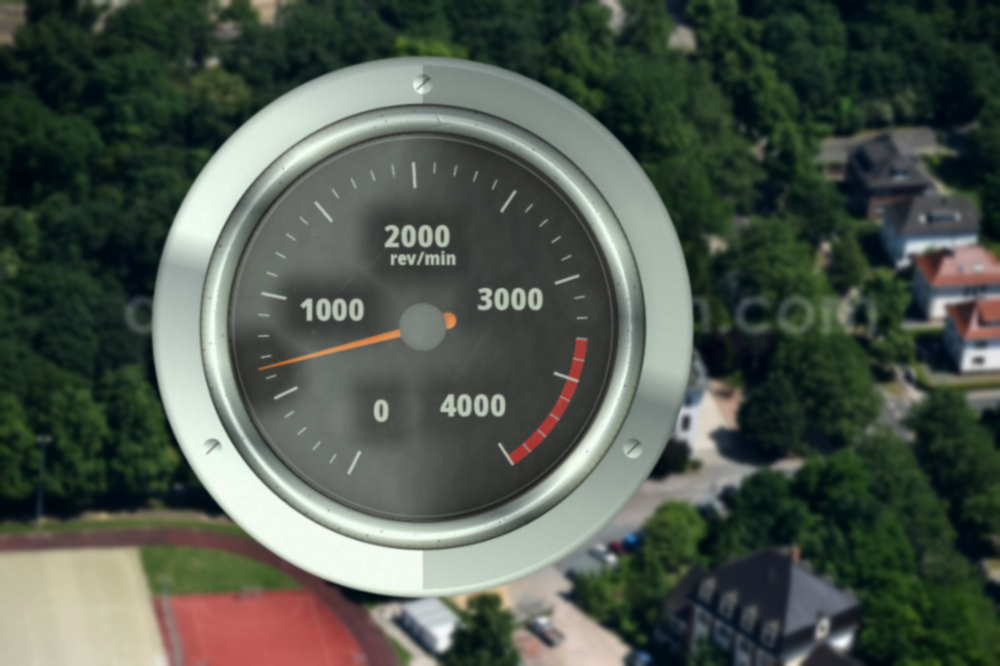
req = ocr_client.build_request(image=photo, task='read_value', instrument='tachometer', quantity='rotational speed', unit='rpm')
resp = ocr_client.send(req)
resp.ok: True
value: 650 rpm
